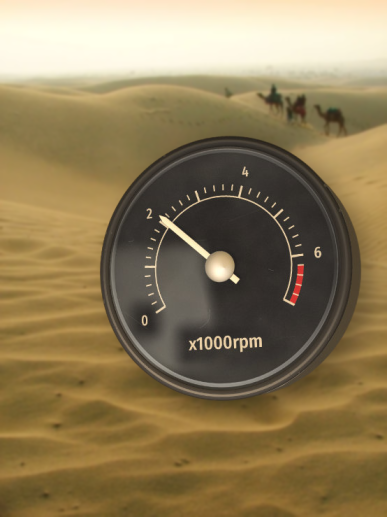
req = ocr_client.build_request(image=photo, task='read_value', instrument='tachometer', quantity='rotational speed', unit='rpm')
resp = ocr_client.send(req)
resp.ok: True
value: 2100 rpm
